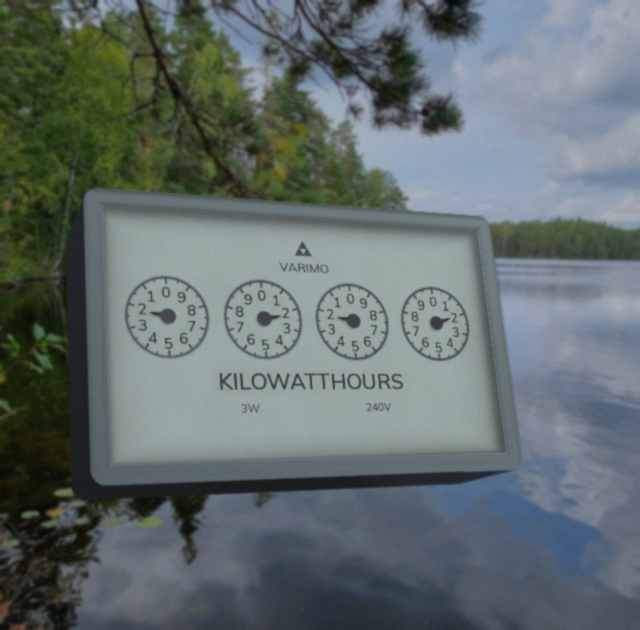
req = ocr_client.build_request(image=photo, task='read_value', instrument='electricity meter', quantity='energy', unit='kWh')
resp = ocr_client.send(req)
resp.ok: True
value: 2222 kWh
